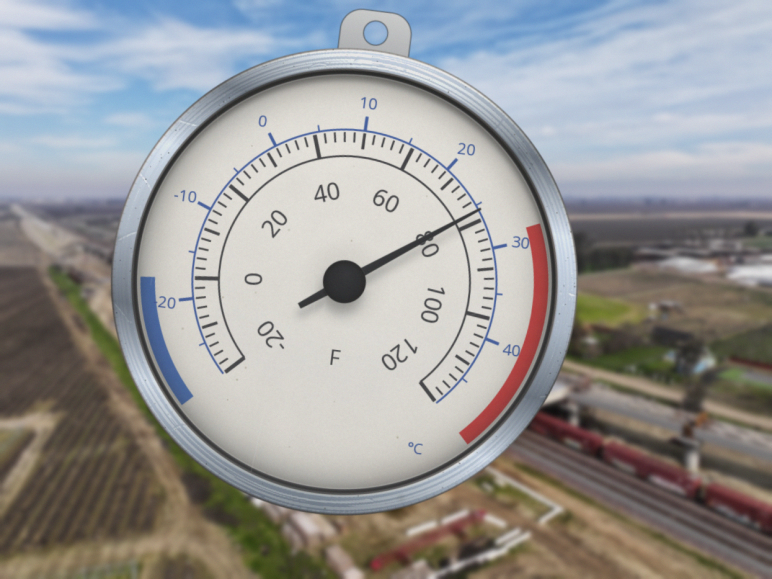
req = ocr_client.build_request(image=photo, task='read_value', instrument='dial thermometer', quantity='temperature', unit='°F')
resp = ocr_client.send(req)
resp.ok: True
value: 78 °F
